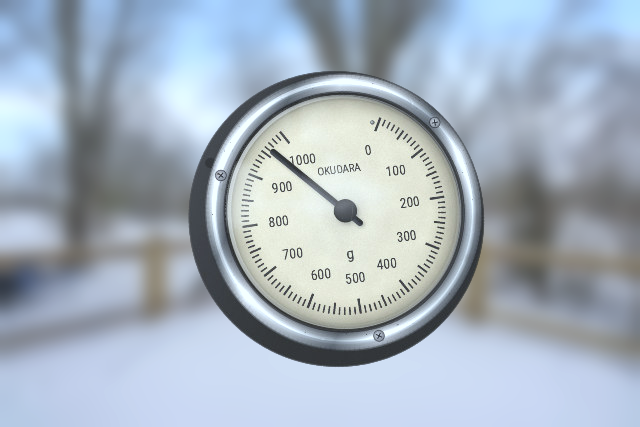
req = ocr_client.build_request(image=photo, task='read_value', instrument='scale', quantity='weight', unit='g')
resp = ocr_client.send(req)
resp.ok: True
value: 960 g
